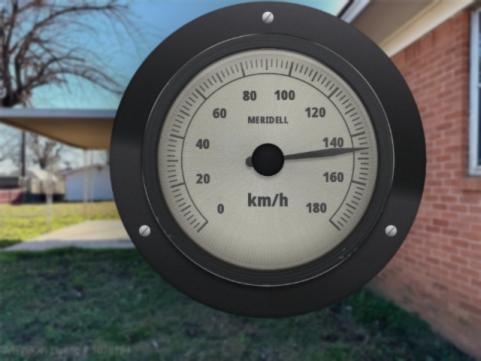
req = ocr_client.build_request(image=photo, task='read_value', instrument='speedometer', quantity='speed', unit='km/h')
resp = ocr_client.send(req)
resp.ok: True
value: 146 km/h
